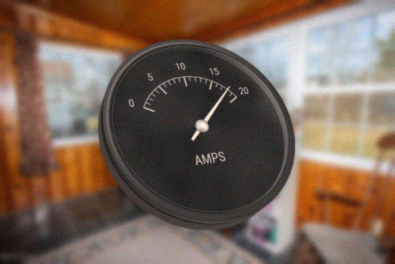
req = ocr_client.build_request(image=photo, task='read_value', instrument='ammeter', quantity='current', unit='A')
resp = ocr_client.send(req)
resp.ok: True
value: 18 A
